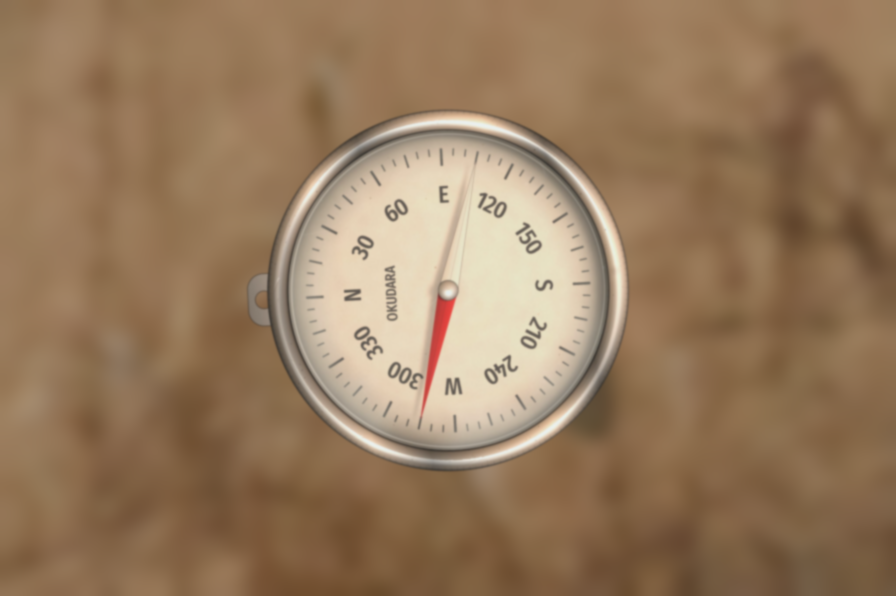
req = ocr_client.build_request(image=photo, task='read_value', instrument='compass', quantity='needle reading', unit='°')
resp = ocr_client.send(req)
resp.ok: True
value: 285 °
